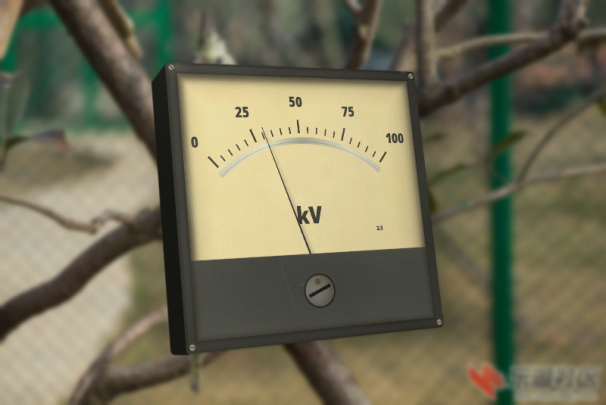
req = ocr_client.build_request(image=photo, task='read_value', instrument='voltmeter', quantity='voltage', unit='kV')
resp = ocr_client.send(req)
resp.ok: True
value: 30 kV
